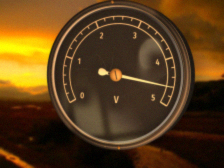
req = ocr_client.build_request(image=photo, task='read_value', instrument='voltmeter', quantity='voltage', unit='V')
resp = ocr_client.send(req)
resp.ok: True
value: 4.6 V
